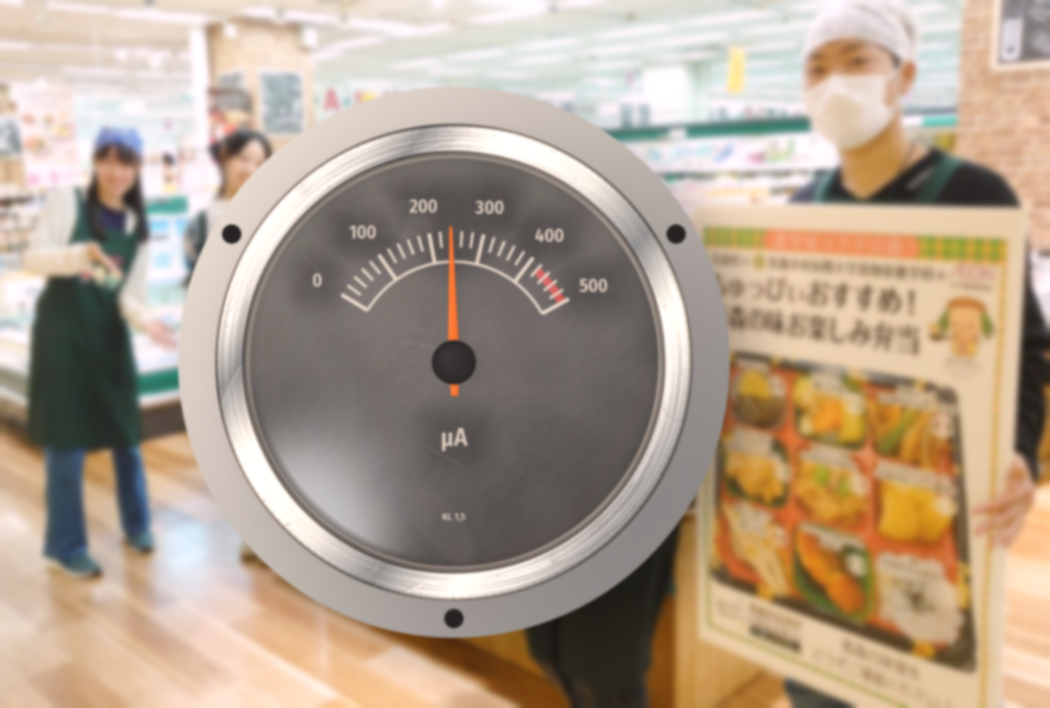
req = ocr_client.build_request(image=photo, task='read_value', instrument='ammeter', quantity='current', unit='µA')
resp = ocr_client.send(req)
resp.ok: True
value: 240 µA
